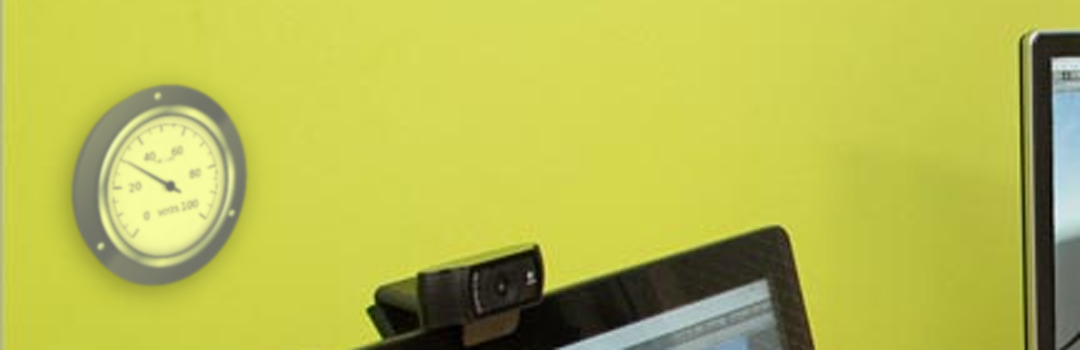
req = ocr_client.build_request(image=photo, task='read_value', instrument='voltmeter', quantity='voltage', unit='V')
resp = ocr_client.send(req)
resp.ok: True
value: 30 V
